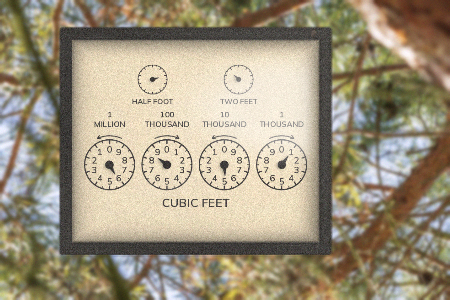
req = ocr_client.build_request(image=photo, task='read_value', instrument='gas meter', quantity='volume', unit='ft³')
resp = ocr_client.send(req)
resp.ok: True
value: 585100 ft³
